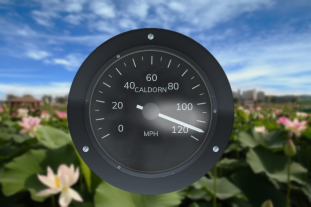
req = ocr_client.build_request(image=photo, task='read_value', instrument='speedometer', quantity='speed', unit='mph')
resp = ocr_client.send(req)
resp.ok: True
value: 115 mph
